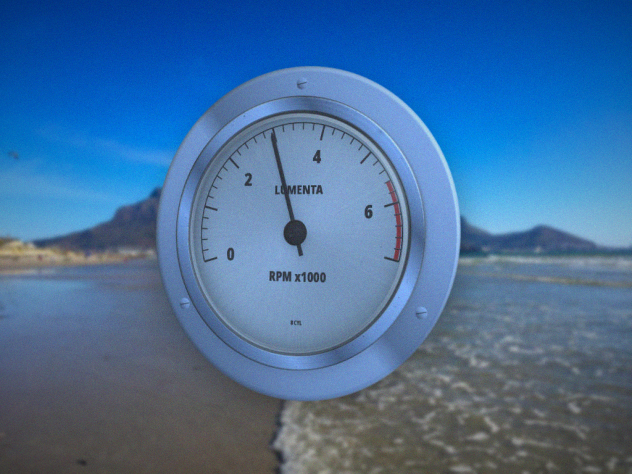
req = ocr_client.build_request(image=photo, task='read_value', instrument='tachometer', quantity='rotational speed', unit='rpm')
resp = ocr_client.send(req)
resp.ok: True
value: 3000 rpm
